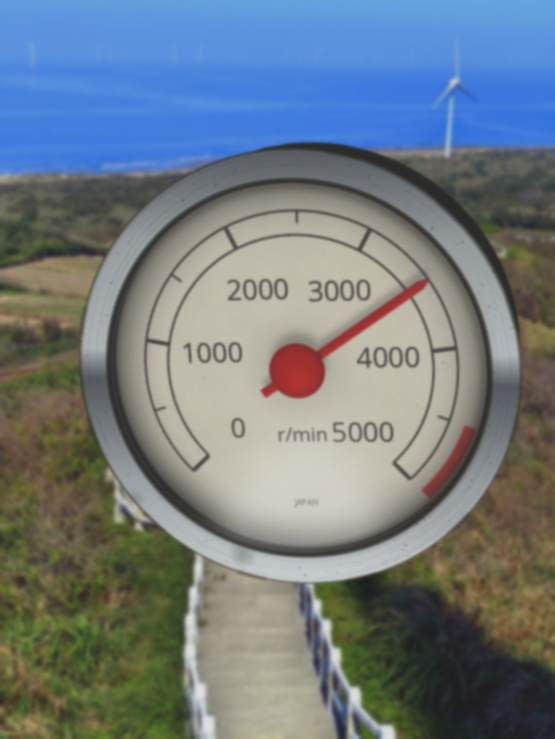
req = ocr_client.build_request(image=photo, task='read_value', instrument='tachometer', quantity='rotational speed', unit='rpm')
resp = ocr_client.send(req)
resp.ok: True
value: 3500 rpm
